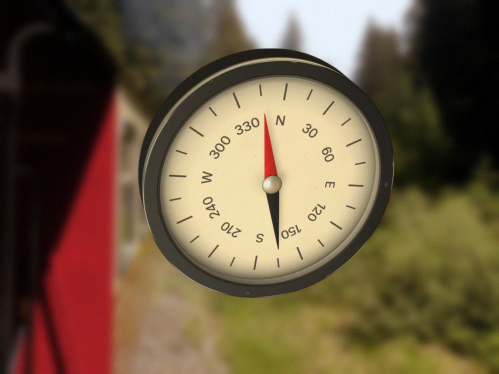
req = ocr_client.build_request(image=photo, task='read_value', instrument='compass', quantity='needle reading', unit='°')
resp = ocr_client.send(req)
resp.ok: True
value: 345 °
